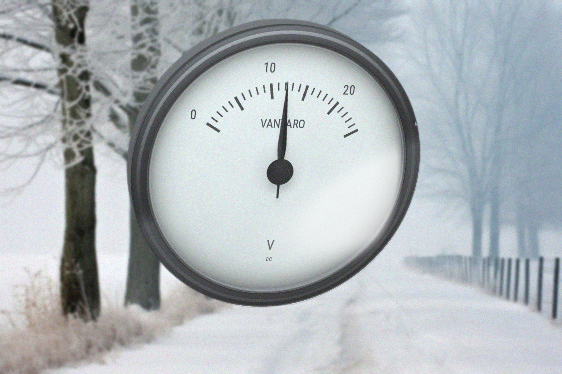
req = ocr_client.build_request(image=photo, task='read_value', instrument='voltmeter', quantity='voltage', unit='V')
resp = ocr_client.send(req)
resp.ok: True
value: 12 V
